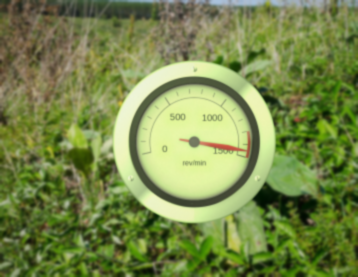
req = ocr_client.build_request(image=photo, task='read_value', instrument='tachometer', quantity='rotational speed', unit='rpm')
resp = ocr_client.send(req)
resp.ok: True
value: 1450 rpm
